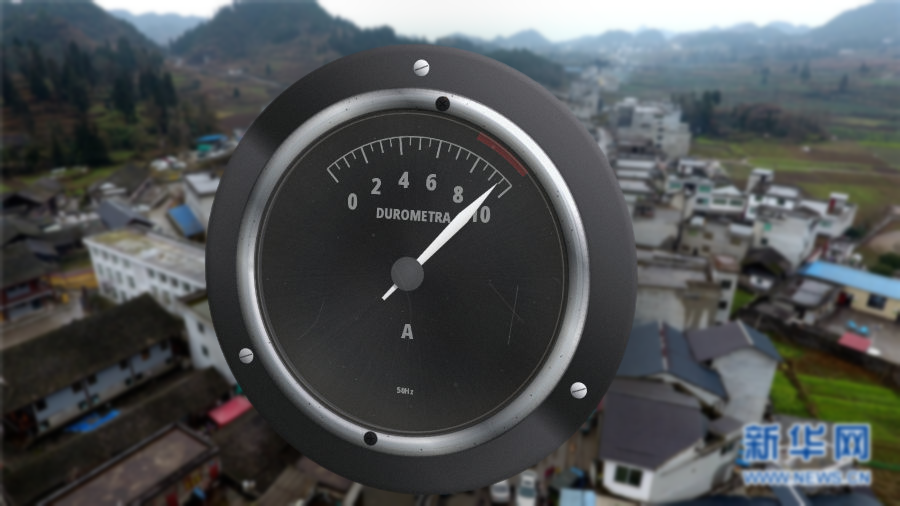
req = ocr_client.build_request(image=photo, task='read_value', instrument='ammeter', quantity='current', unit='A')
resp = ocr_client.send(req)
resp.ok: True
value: 9.5 A
